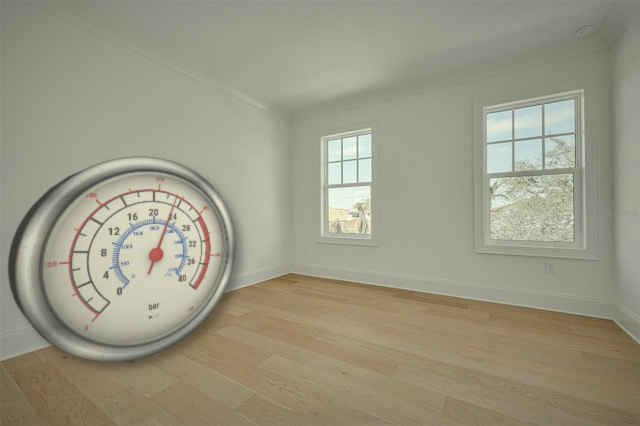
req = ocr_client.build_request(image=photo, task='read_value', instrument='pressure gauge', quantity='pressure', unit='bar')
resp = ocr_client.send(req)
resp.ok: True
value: 23 bar
